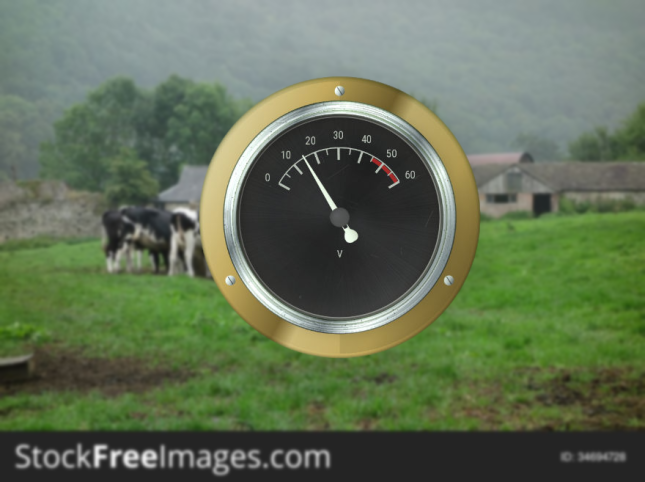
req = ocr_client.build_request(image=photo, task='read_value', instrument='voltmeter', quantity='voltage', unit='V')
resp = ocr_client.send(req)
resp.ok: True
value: 15 V
